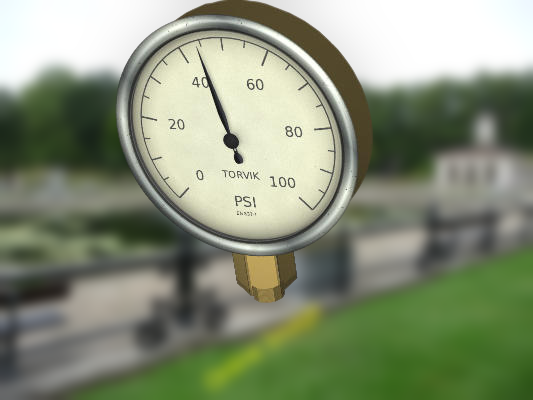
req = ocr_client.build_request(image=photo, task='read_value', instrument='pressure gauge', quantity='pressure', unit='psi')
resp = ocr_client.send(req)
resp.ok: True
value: 45 psi
